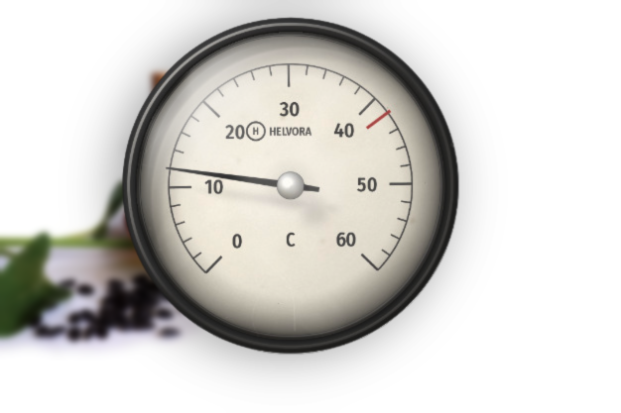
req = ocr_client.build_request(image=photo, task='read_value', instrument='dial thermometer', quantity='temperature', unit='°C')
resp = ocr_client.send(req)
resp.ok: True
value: 12 °C
